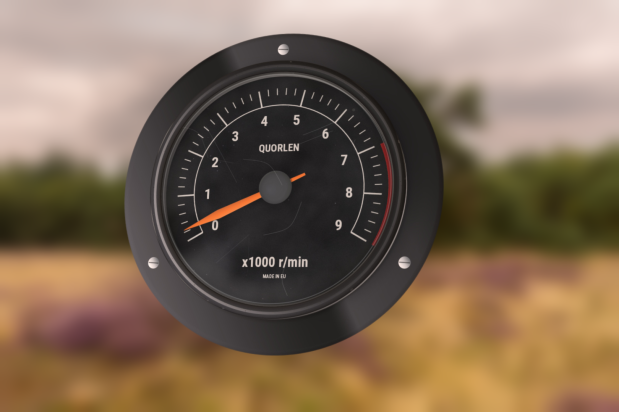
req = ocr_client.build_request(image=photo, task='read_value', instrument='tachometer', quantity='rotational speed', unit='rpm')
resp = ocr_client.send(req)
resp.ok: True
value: 200 rpm
